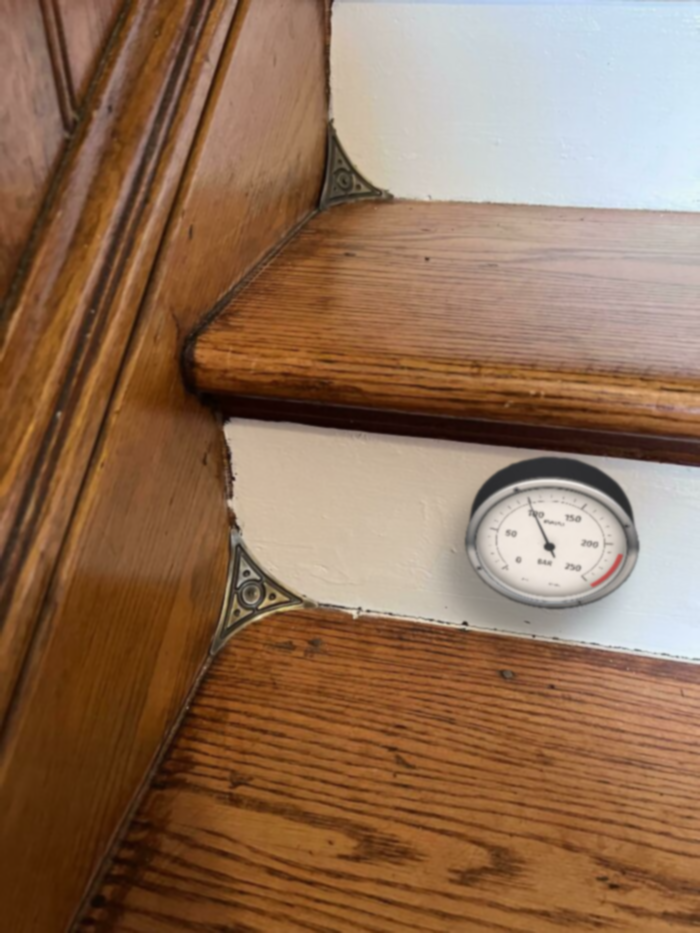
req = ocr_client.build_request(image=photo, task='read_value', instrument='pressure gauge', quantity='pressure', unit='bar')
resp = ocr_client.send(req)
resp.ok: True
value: 100 bar
